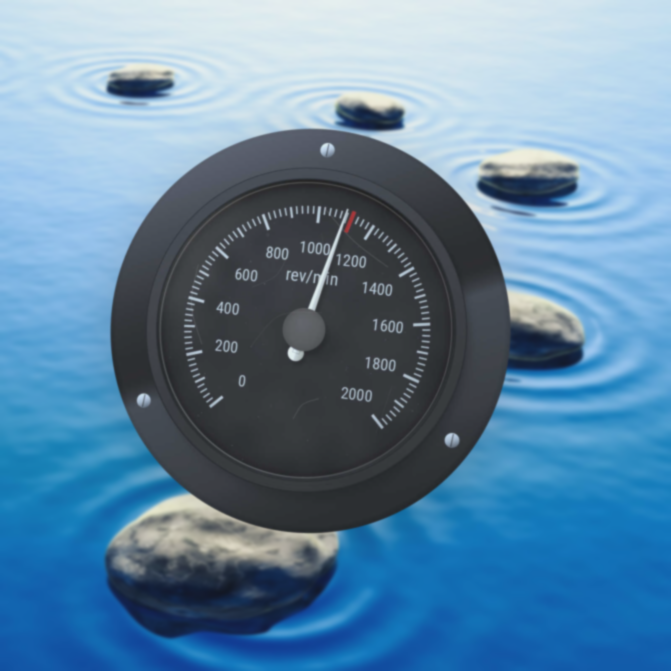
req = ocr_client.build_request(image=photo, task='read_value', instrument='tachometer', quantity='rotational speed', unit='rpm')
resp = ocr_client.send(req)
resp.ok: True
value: 1100 rpm
